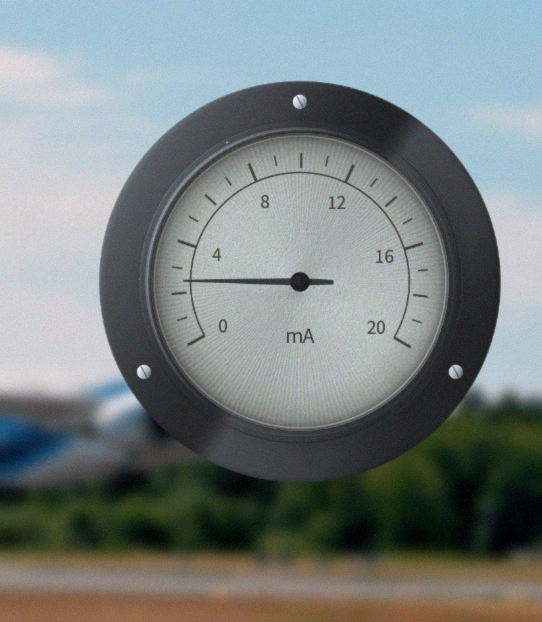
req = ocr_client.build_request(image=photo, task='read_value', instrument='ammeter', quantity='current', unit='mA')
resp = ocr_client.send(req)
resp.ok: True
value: 2.5 mA
